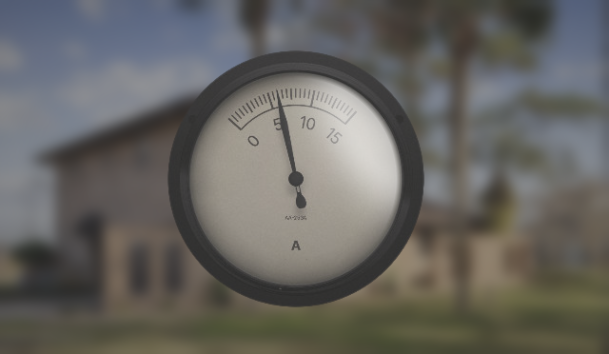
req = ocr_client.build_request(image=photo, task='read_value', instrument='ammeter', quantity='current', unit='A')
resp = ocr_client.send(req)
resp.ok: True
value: 6 A
